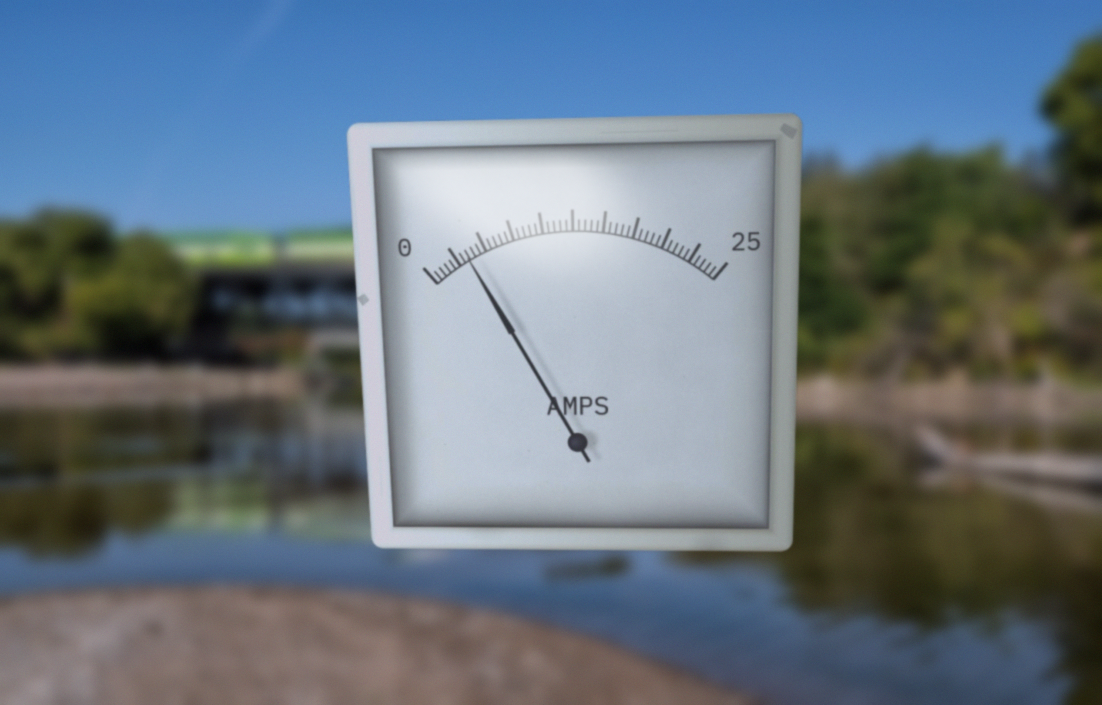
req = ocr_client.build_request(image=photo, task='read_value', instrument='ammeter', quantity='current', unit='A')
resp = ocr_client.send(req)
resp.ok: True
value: 3.5 A
